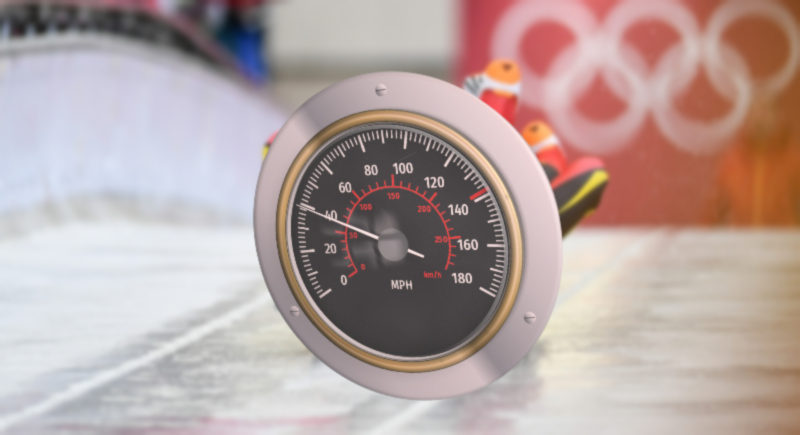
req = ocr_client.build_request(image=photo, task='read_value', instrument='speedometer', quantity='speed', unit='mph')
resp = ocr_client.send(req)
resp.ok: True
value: 40 mph
